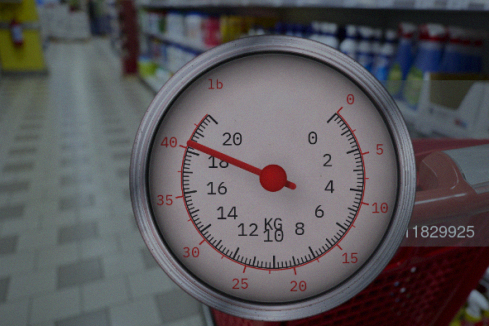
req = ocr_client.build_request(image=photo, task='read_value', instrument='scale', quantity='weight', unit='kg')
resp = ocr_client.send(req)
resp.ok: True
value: 18.4 kg
